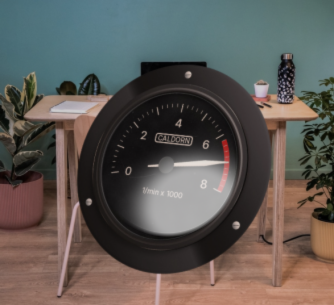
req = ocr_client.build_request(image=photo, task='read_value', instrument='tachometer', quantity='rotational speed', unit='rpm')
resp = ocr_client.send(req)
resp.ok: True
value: 7000 rpm
